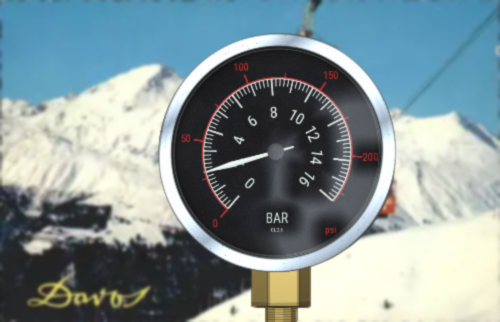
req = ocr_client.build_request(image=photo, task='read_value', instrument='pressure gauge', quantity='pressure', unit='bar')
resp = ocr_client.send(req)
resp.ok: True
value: 2 bar
